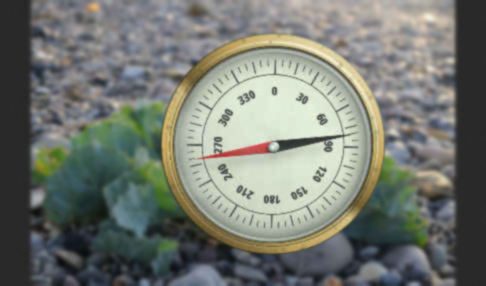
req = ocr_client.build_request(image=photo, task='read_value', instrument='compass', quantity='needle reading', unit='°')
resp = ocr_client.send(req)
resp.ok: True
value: 260 °
